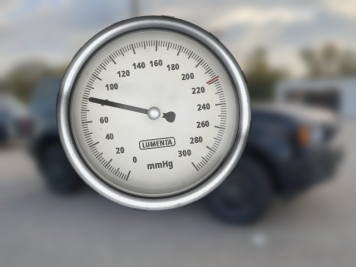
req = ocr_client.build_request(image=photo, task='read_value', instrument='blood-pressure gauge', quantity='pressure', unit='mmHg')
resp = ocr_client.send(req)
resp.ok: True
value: 80 mmHg
